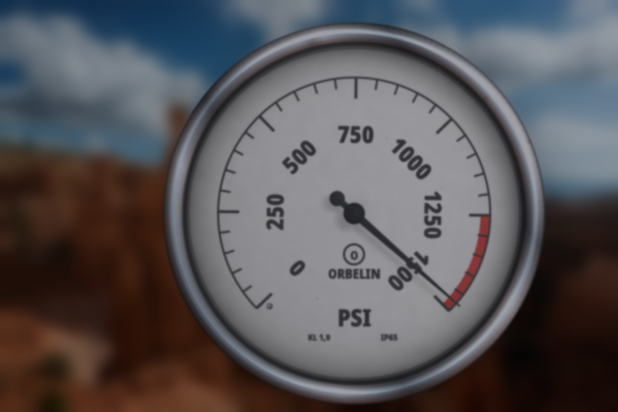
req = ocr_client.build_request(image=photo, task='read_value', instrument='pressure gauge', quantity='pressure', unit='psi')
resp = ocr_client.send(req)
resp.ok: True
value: 1475 psi
